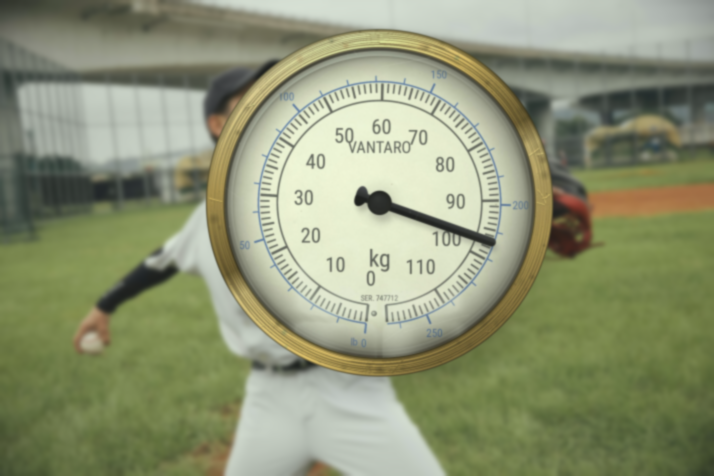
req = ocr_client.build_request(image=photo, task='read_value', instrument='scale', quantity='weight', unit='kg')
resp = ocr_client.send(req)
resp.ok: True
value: 97 kg
